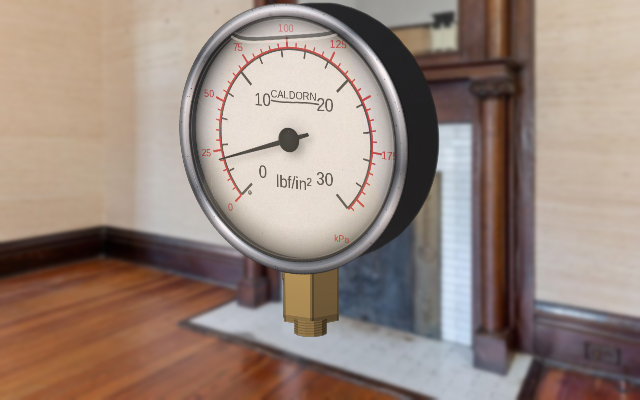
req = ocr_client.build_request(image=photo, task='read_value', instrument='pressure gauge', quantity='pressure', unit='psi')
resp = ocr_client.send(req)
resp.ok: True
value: 3 psi
